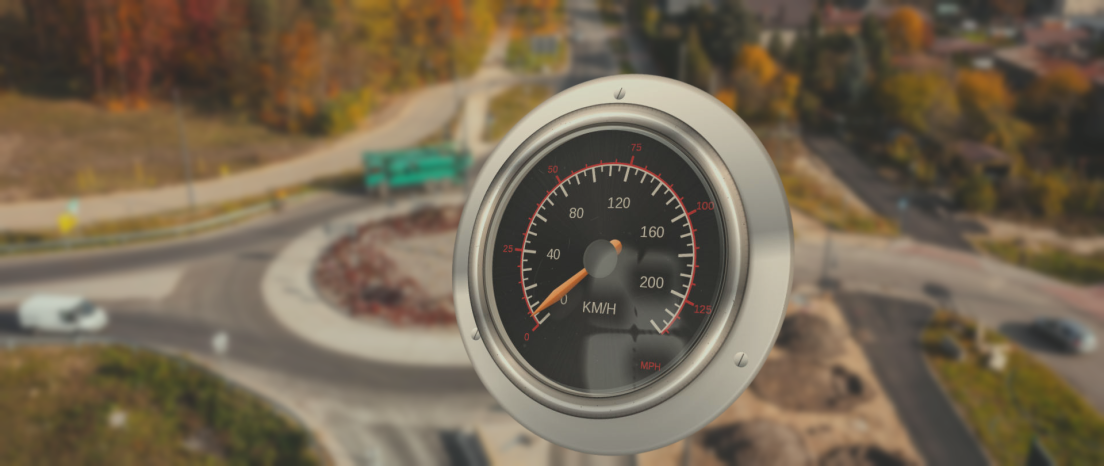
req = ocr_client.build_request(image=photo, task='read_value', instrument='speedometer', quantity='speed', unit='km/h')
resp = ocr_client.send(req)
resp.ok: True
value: 5 km/h
